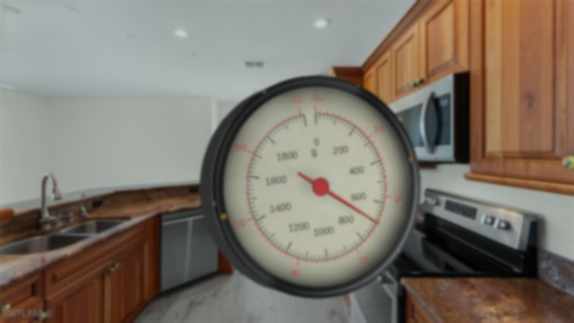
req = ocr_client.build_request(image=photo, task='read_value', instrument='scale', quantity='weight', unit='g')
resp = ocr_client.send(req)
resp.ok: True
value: 700 g
